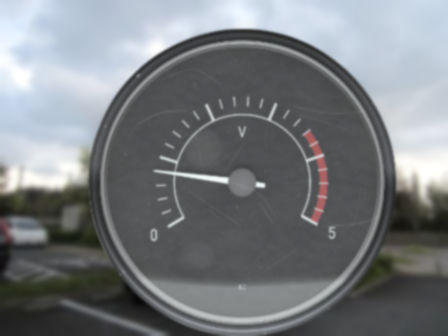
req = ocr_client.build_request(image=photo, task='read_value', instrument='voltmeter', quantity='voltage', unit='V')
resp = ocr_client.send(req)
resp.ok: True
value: 0.8 V
